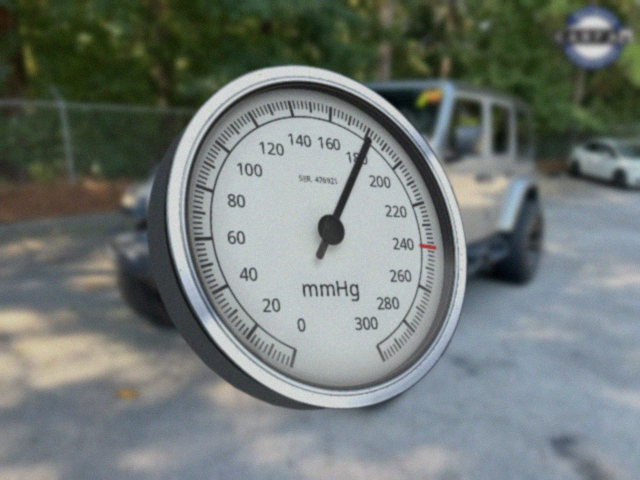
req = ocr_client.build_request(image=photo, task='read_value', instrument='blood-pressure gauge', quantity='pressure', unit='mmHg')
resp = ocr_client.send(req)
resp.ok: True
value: 180 mmHg
